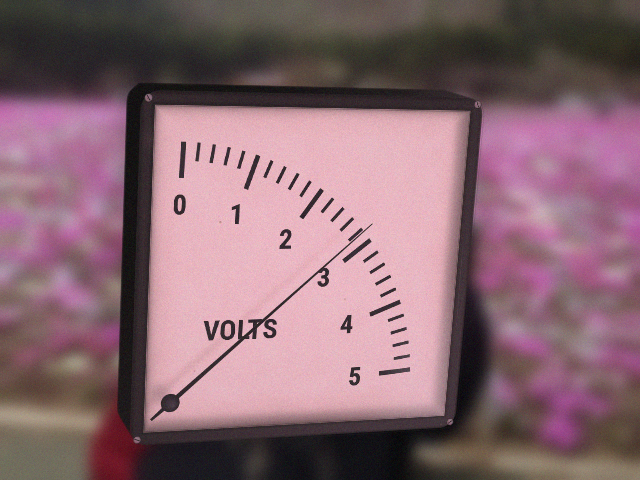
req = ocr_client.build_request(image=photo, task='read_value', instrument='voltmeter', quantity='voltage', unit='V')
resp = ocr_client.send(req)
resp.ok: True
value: 2.8 V
